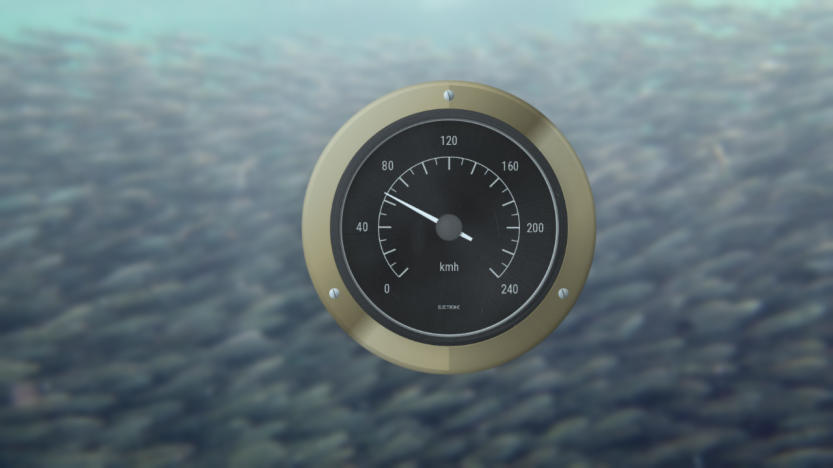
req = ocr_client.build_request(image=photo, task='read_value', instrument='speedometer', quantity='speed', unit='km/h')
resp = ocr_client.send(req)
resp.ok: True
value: 65 km/h
